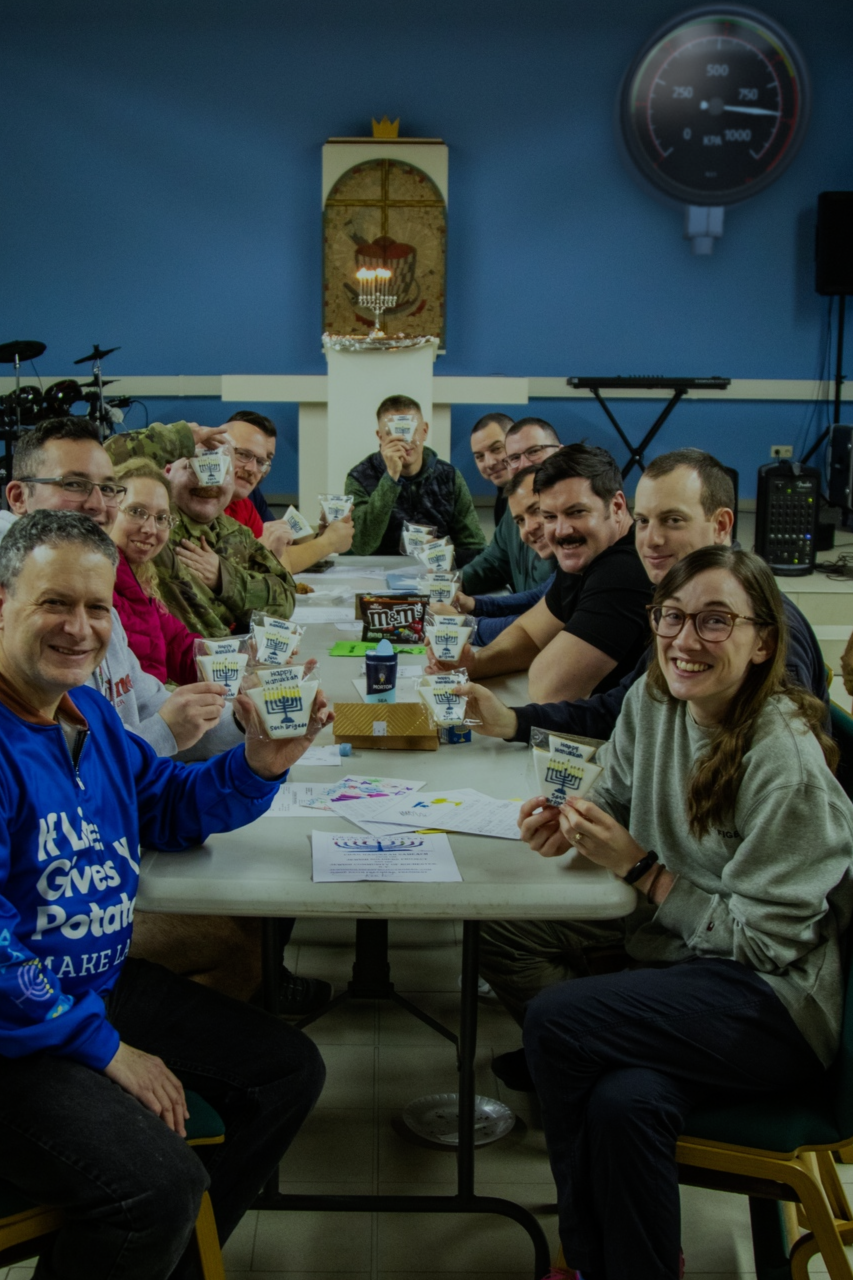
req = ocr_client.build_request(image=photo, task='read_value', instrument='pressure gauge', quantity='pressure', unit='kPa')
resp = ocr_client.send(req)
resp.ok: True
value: 850 kPa
